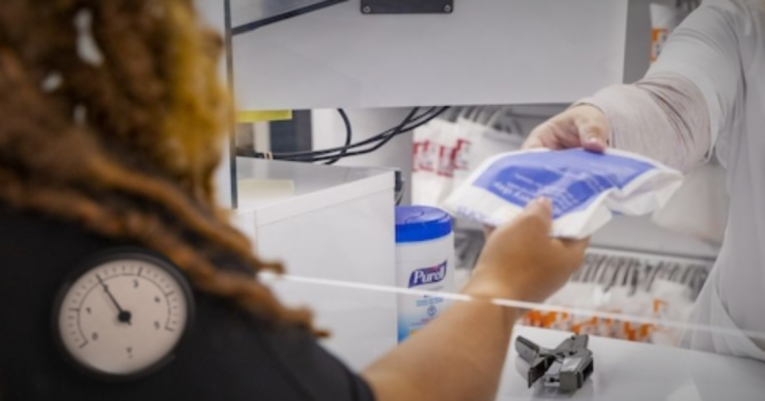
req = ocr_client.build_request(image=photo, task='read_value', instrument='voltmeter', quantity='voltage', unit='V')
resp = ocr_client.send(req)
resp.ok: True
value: 2 V
